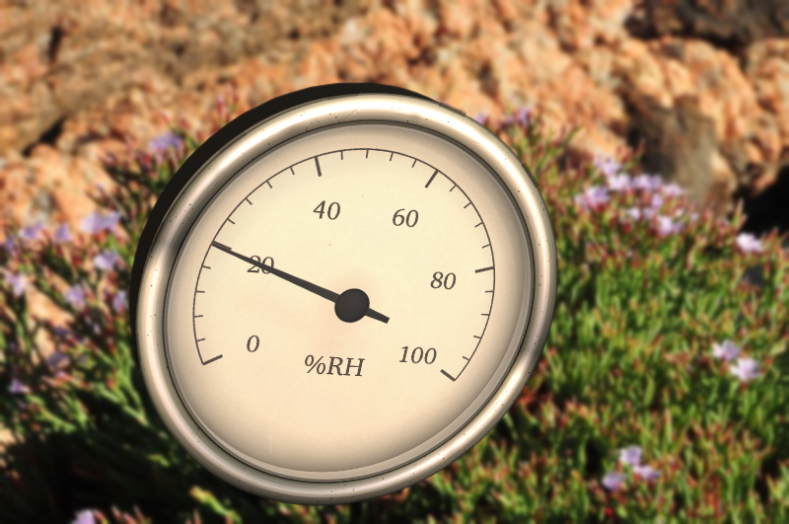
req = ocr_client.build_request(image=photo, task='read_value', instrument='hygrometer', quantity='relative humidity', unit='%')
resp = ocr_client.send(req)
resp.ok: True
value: 20 %
